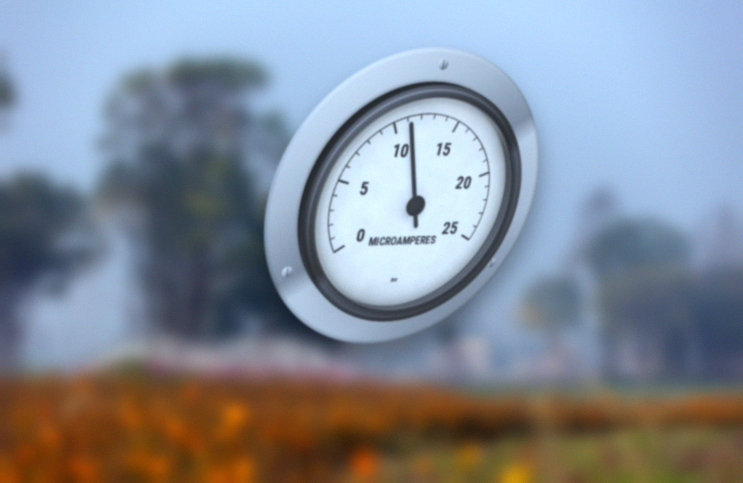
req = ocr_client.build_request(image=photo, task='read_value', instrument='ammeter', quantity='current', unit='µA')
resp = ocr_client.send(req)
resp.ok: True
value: 11 µA
